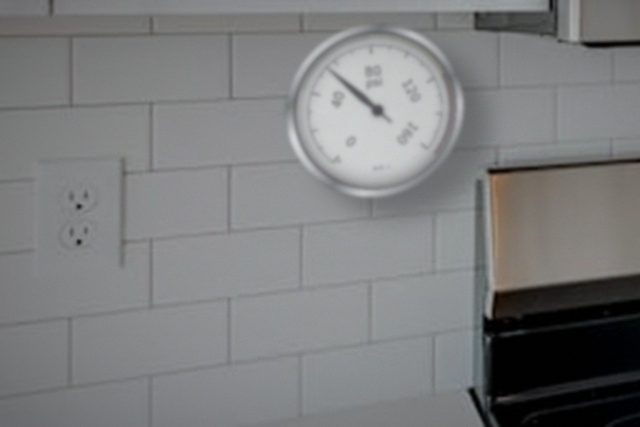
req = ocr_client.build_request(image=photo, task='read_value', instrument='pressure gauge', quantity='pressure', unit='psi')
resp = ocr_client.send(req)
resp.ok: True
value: 55 psi
